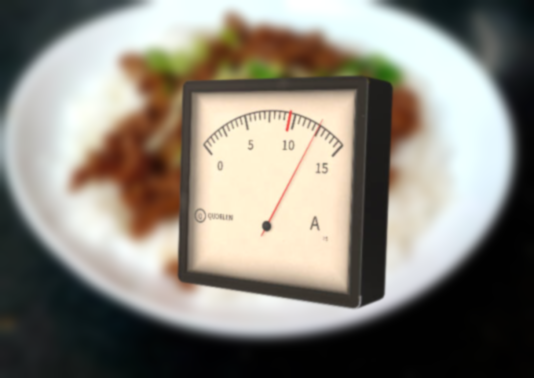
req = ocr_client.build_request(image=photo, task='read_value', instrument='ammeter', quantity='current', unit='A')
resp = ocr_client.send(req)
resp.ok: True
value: 12.5 A
